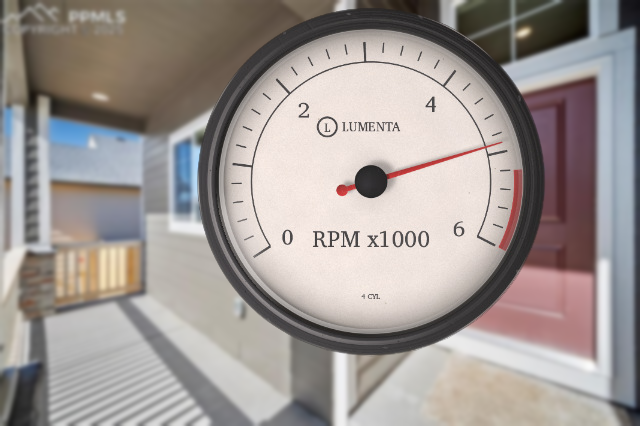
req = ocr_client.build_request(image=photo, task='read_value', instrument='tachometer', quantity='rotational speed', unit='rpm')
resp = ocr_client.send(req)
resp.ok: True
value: 4900 rpm
